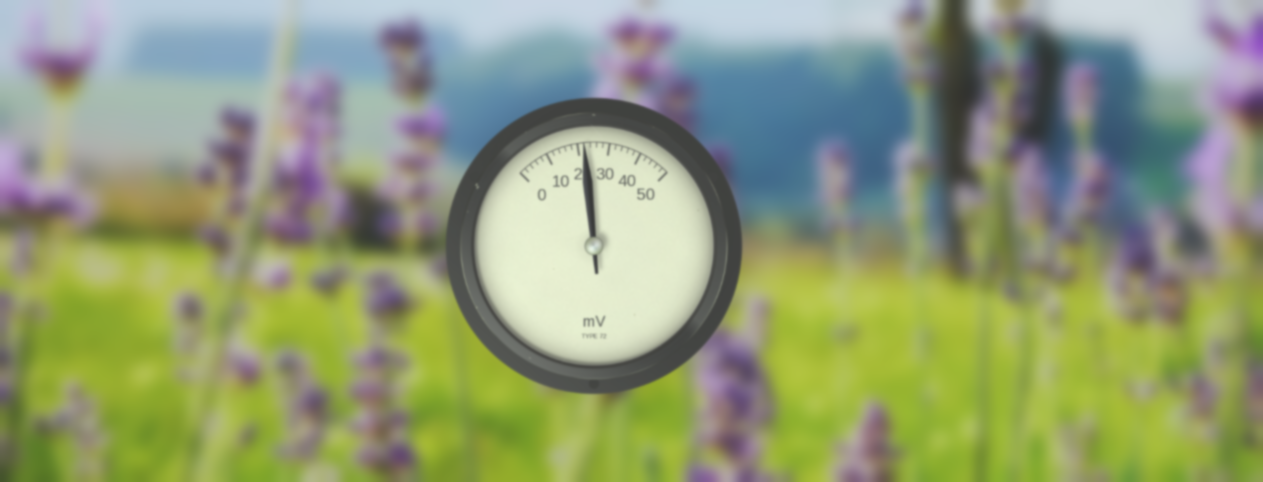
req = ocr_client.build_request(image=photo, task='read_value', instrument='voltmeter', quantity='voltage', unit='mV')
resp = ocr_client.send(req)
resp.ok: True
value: 22 mV
